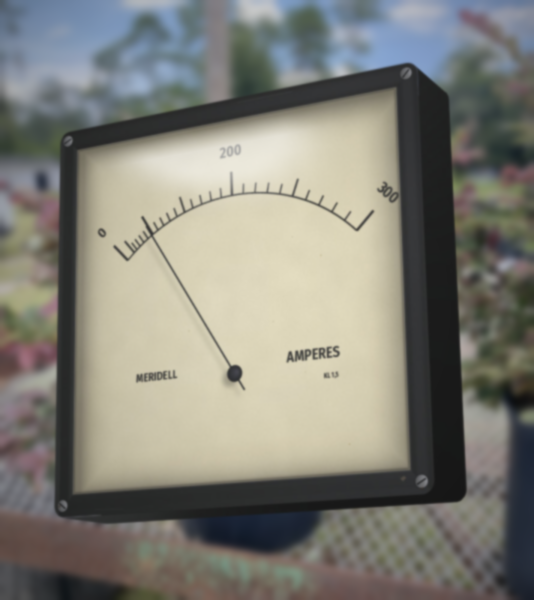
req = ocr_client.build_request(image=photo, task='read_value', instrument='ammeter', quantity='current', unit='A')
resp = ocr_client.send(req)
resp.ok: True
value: 100 A
